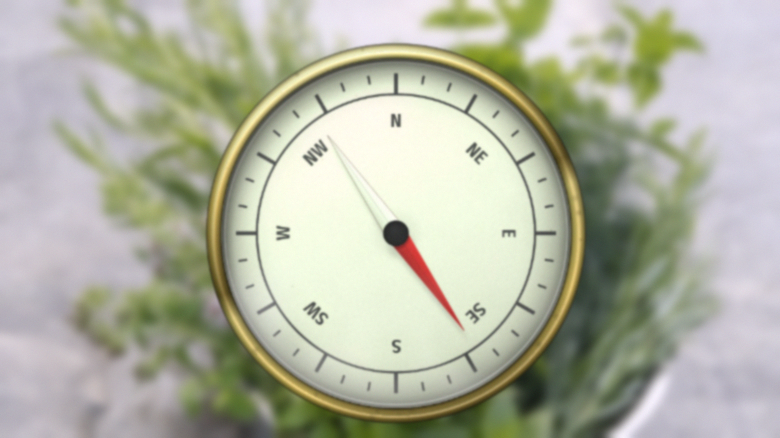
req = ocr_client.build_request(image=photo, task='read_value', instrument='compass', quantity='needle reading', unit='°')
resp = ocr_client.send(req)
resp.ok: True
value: 145 °
